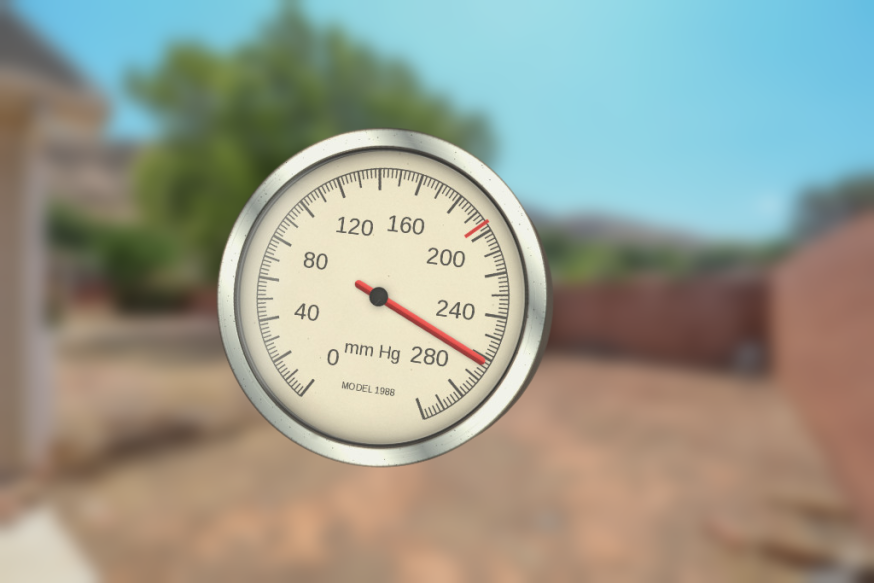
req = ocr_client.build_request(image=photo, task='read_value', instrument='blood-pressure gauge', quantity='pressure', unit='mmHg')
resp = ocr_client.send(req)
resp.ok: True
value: 262 mmHg
